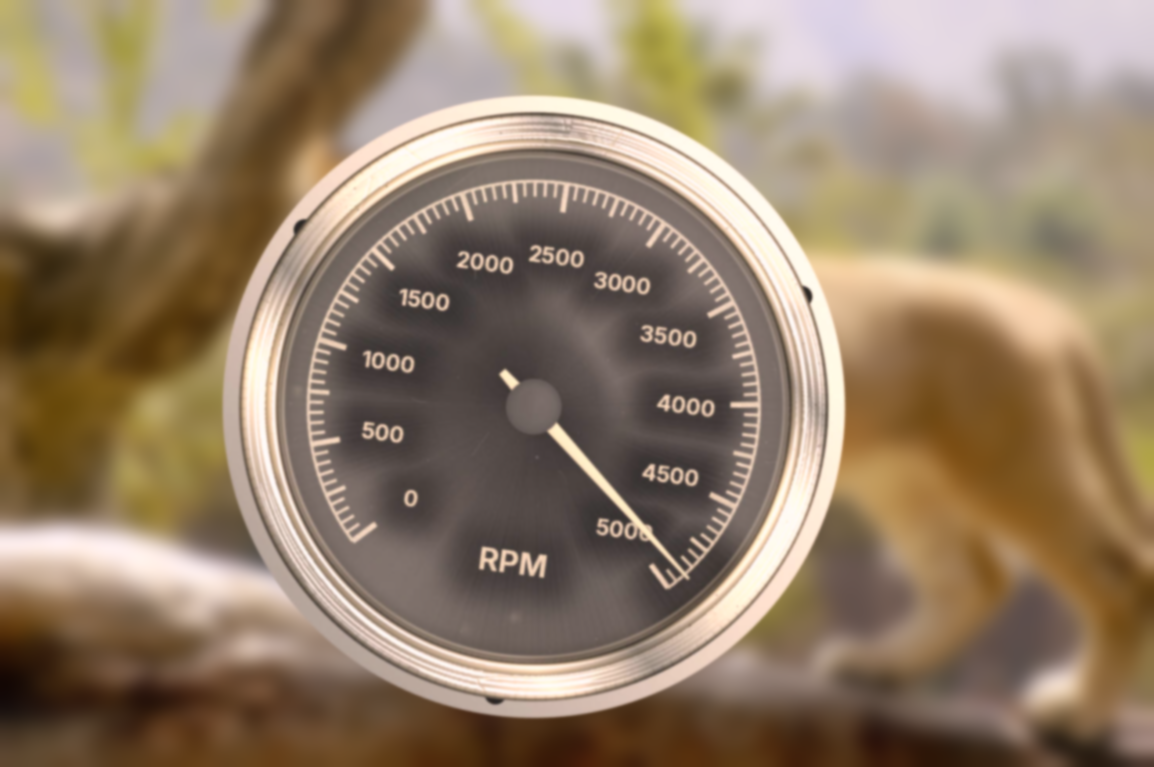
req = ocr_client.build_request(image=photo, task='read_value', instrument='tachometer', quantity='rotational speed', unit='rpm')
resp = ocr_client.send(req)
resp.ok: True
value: 4900 rpm
